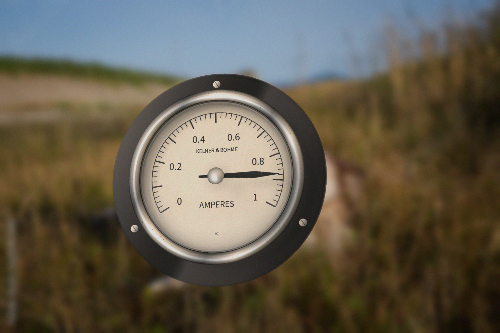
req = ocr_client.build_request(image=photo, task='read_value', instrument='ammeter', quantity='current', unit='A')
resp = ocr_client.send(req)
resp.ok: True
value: 0.88 A
